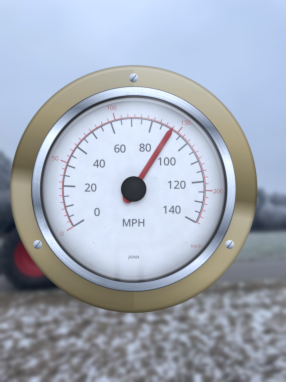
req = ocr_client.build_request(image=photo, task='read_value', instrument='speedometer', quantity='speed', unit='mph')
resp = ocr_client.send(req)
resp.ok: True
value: 90 mph
